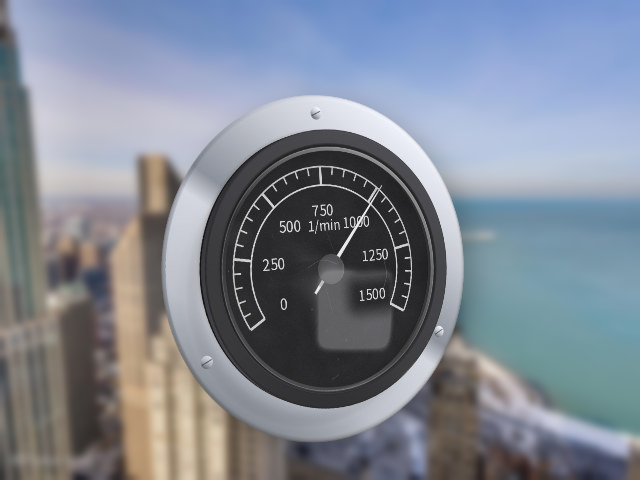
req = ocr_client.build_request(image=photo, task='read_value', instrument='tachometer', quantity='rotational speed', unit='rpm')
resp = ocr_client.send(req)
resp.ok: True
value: 1000 rpm
